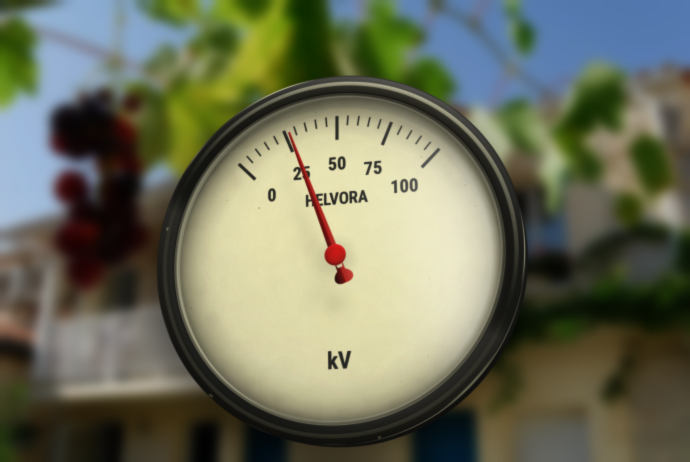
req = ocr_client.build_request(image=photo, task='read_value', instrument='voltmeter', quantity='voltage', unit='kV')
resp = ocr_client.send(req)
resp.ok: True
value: 27.5 kV
